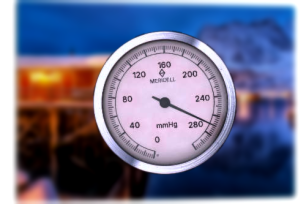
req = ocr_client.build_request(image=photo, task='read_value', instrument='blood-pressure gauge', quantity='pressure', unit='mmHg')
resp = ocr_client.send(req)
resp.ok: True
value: 270 mmHg
